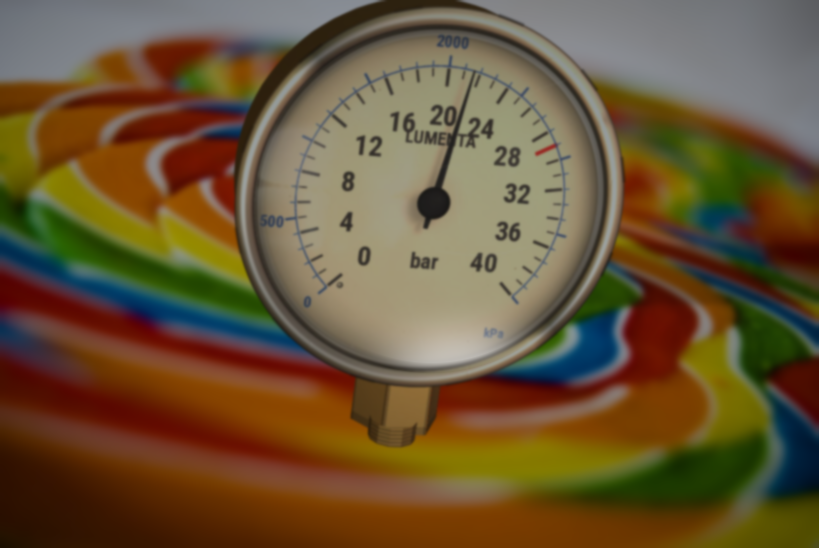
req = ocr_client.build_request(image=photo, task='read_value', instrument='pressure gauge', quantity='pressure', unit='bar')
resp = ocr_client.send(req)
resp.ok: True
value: 21.5 bar
